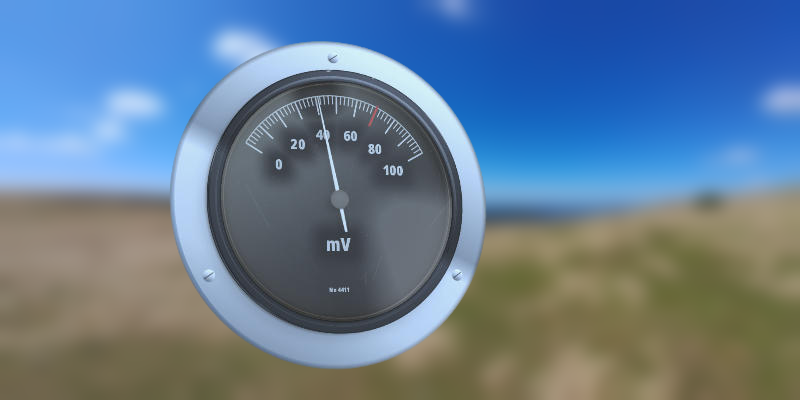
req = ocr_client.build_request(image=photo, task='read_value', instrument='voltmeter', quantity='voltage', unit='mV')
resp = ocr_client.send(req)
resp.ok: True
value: 40 mV
